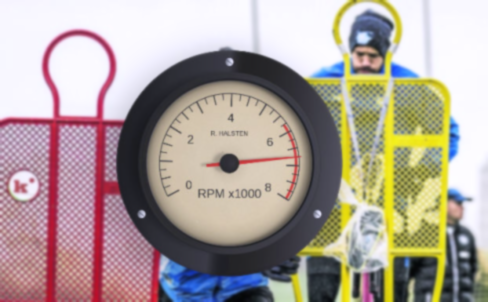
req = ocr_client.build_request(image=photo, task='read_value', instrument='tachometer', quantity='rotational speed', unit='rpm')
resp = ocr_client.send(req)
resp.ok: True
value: 6750 rpm
